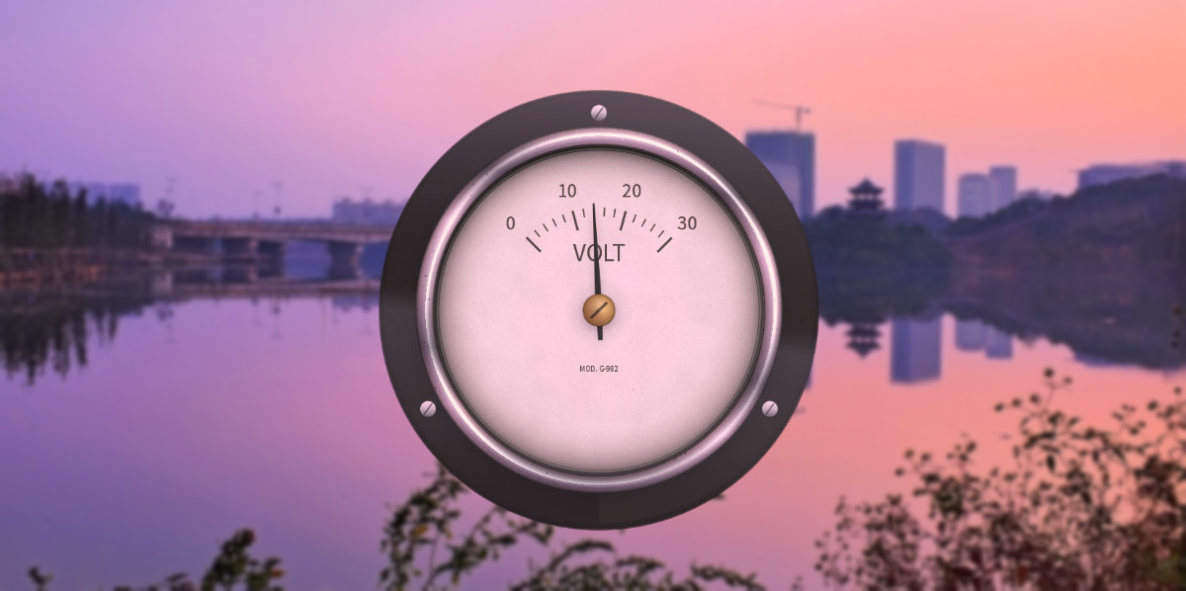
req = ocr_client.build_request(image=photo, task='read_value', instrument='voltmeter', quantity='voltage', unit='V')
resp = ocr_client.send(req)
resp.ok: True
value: 14 V
